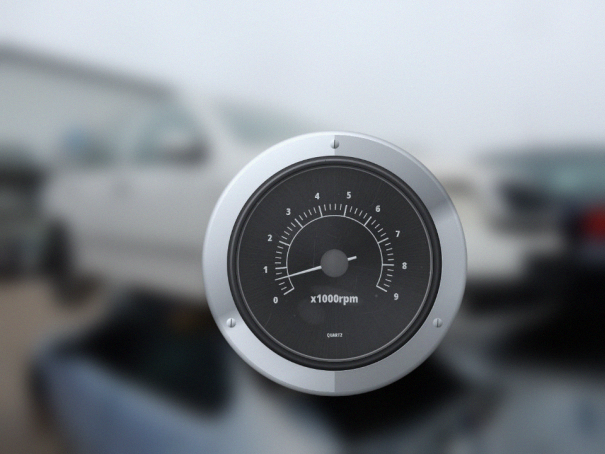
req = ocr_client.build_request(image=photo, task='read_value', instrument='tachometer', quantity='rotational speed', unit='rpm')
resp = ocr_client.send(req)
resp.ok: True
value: 600 rpm
